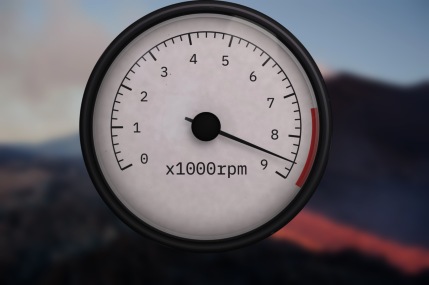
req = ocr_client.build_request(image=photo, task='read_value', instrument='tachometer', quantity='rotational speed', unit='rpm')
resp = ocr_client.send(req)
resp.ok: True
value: 8600 rpm
